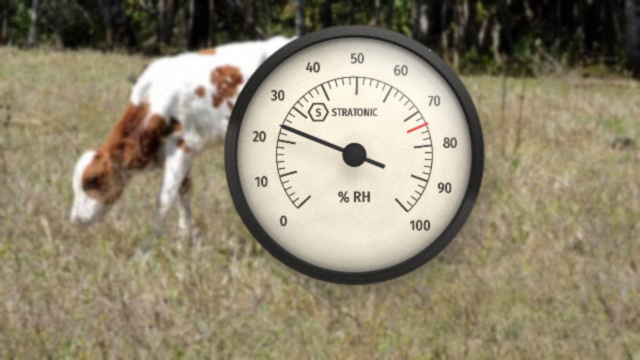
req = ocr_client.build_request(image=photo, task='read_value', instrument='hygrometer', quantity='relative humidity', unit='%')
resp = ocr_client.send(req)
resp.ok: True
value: 24 %
